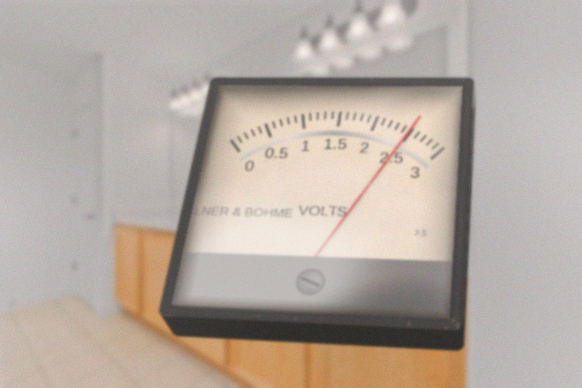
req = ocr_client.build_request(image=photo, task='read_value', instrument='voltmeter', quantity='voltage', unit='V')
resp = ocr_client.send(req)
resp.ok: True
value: 2.5 V
